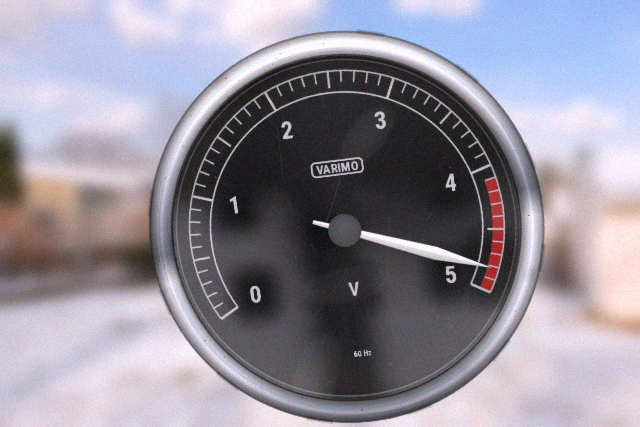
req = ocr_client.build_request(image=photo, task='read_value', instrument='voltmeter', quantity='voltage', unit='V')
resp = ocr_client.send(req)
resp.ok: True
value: 4.8 V
